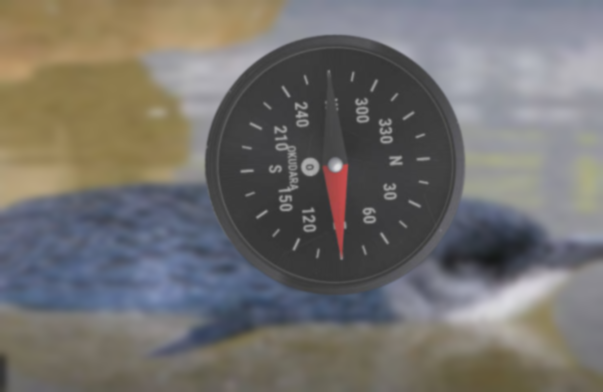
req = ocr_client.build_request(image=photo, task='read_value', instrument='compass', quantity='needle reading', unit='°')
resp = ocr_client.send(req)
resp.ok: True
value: 90 °
